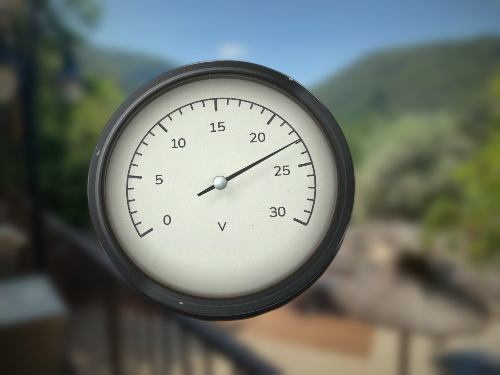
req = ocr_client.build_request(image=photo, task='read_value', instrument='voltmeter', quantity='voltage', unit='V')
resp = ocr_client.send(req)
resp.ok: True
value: 23 V
